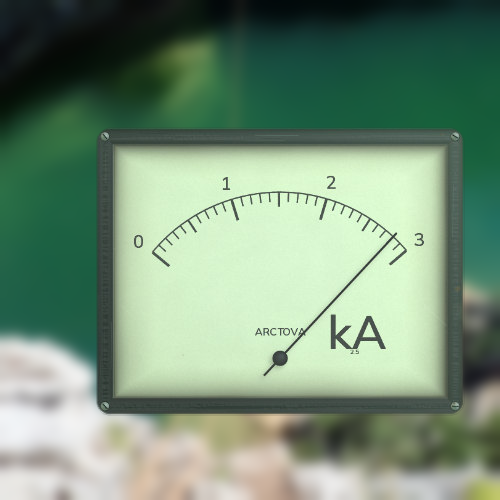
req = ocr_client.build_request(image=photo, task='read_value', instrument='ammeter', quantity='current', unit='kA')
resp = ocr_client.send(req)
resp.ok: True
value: 2.8 kA
